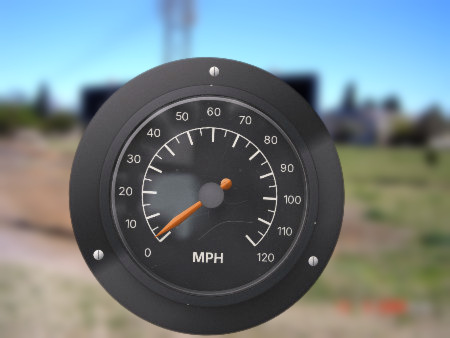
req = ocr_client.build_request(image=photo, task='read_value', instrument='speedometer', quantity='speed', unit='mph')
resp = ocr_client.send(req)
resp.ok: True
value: 2.5 mph
